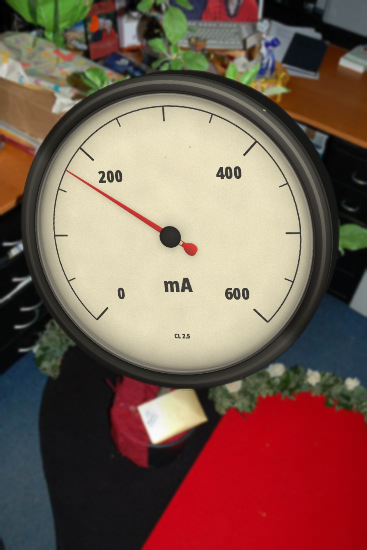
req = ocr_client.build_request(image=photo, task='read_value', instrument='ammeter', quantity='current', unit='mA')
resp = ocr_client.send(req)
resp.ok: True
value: 175 mA
